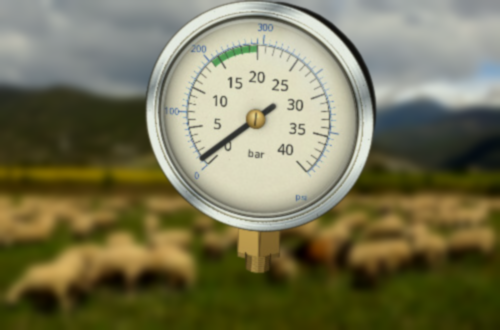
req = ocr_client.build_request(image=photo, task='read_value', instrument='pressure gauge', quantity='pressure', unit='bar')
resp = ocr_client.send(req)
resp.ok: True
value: 1 bar
